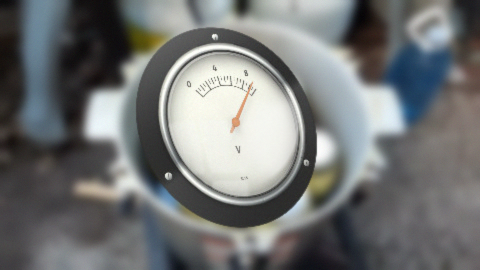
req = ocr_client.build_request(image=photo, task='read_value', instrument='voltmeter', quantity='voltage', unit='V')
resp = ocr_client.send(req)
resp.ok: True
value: 9 V
